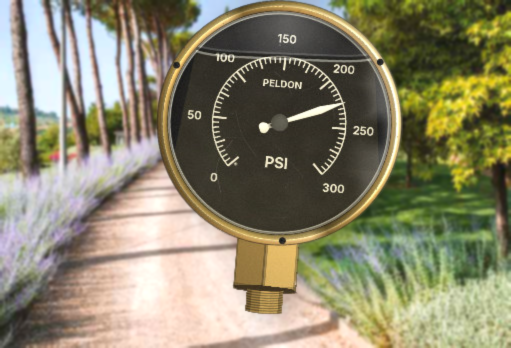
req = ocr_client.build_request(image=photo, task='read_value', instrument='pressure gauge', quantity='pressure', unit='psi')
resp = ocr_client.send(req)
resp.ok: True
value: 225 psi
